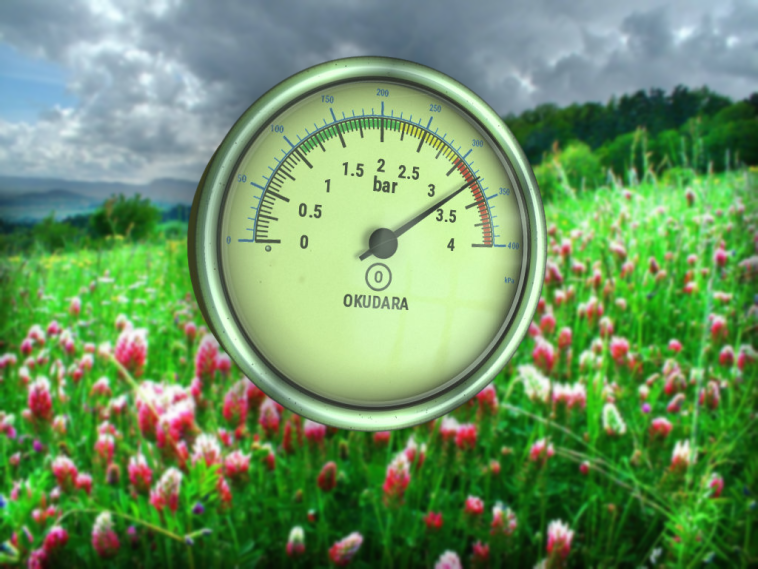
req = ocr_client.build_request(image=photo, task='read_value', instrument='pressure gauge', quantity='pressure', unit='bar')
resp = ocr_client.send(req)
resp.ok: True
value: 3.25 bar
